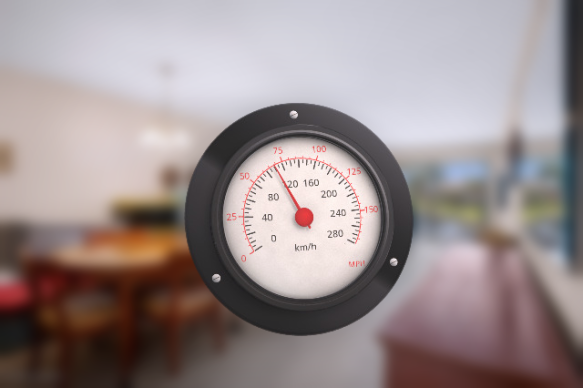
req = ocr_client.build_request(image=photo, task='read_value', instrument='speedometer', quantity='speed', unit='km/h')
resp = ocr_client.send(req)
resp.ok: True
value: 110 km/h
